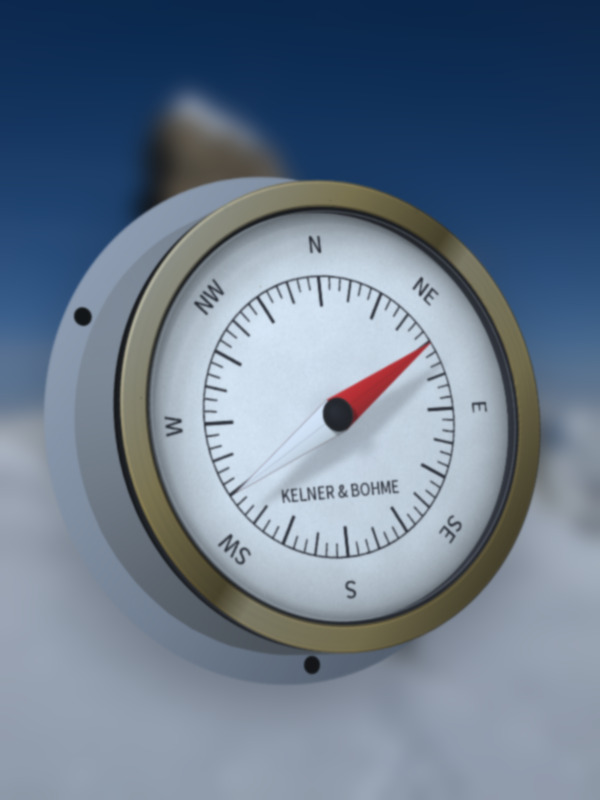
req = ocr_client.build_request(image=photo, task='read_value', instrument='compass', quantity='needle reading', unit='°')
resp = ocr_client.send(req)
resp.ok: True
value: 60 °
